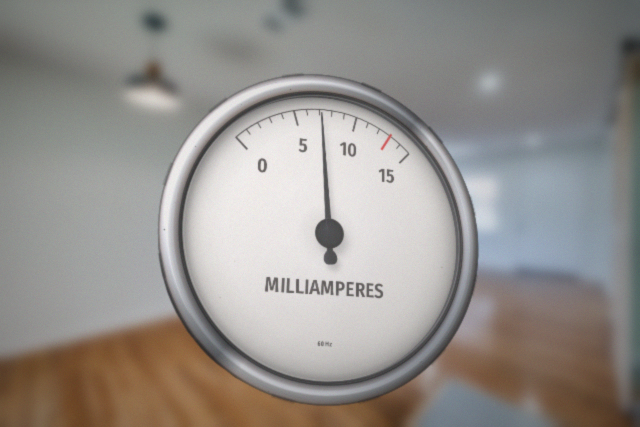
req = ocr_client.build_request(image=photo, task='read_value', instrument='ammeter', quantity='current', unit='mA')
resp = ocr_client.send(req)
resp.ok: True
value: 7 mA
